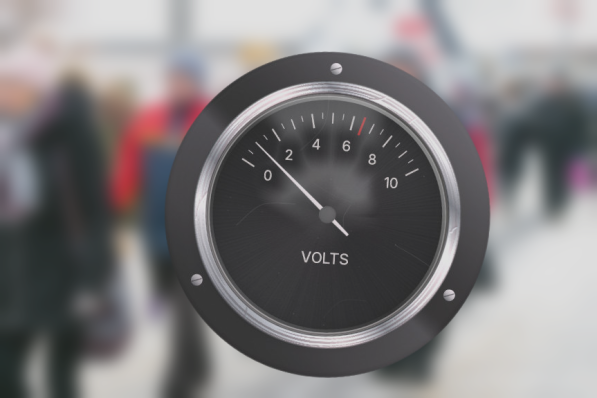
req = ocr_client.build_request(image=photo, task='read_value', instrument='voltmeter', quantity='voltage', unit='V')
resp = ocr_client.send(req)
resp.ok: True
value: 1 V
